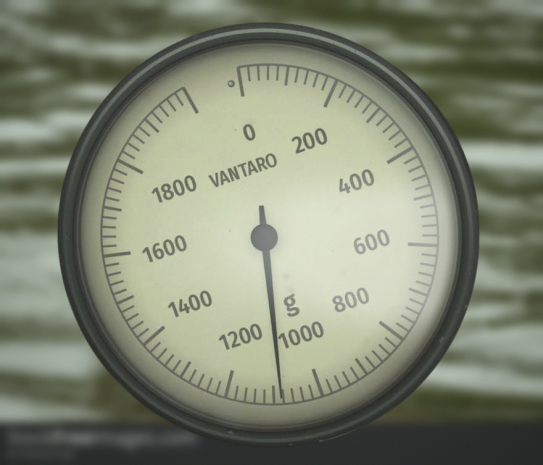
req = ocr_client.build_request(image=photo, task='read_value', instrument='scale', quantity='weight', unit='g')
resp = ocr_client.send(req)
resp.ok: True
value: 1080 g
